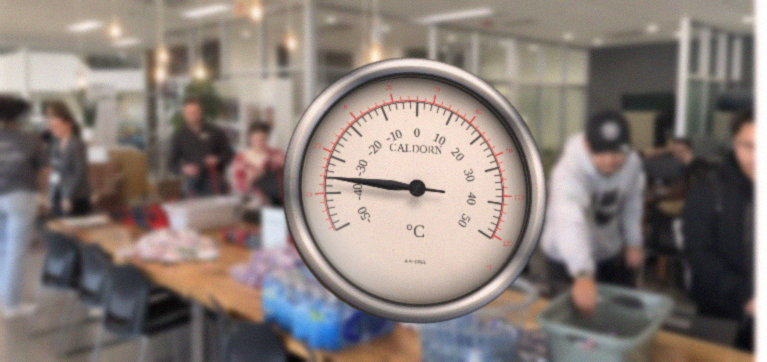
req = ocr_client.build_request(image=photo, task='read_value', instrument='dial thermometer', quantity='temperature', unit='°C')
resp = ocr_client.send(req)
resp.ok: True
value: -36 °C
